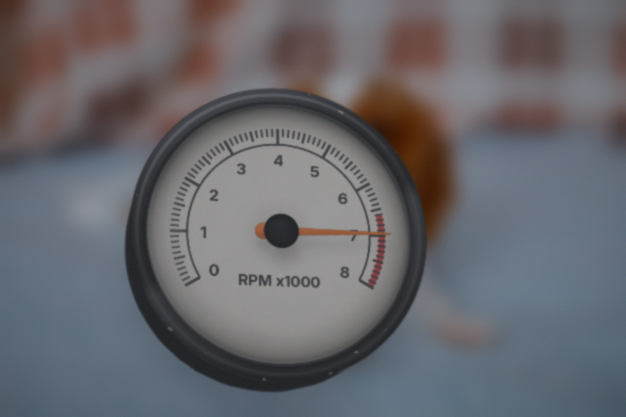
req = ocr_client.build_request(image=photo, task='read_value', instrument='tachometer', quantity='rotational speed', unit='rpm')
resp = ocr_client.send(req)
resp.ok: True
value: 7000 rpm
